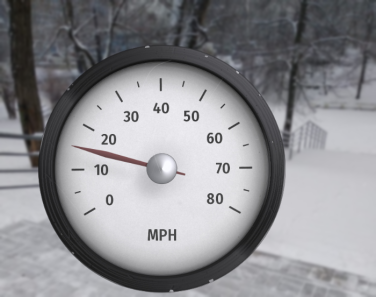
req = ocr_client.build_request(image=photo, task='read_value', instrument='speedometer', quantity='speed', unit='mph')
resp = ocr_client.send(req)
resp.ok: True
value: 15 mph
